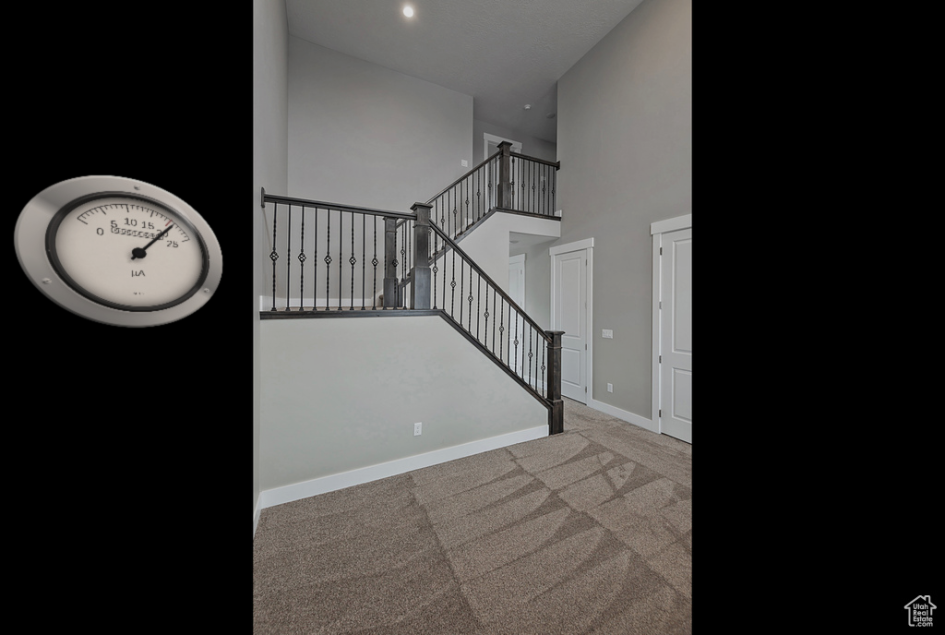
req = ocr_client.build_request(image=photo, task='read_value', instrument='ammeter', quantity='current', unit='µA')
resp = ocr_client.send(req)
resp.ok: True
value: 20 µA
